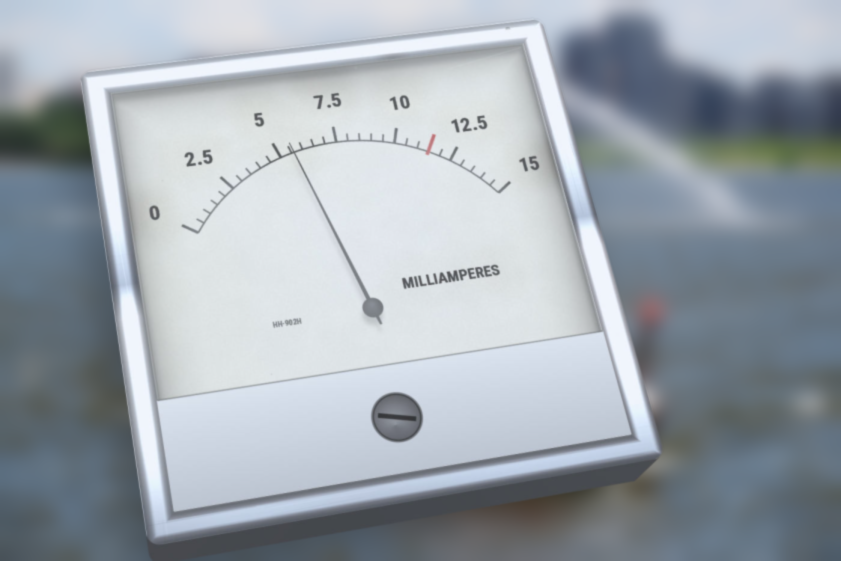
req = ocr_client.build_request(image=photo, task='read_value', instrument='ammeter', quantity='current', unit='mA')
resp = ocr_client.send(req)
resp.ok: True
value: 5.5 mA
